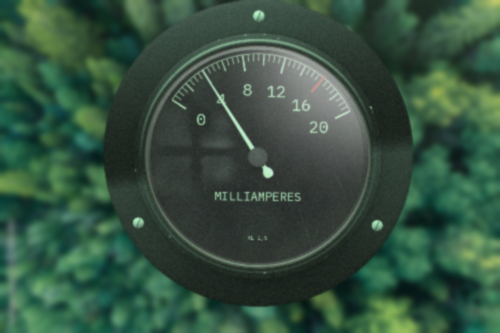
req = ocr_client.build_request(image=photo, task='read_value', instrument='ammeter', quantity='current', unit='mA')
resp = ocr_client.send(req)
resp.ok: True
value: 4 mA
